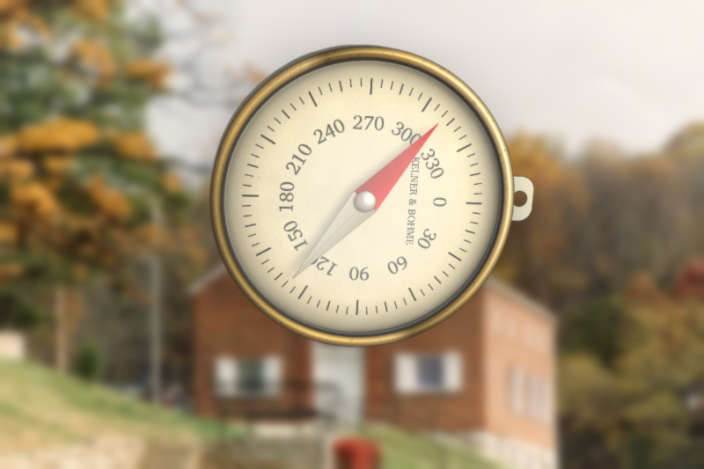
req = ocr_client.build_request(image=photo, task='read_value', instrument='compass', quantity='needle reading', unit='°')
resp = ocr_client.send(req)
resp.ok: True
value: 310 °
